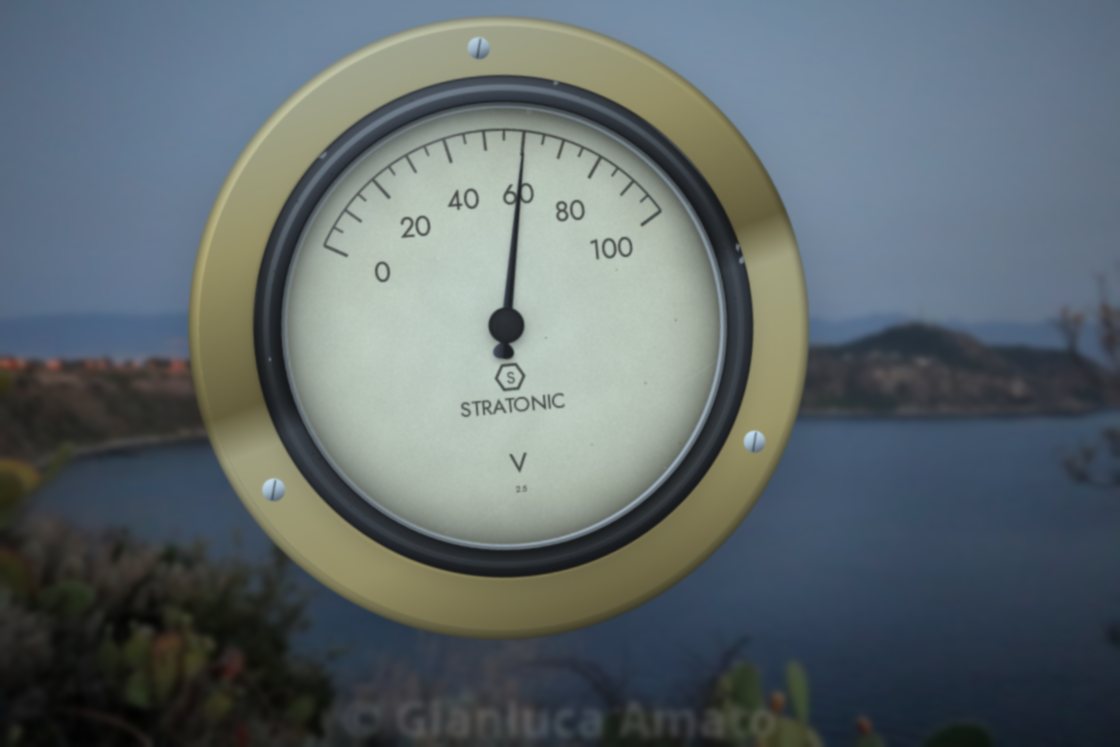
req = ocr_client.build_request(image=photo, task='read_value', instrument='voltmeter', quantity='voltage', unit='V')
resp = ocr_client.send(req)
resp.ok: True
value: 60 V
